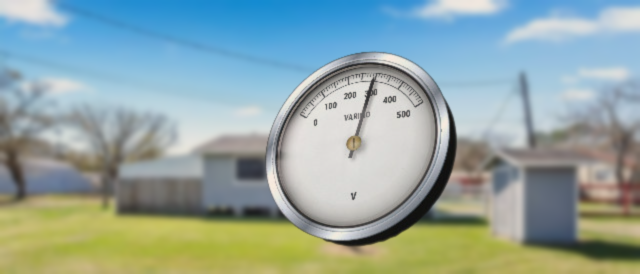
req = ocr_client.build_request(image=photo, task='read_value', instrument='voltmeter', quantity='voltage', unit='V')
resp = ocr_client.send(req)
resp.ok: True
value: 300 V
